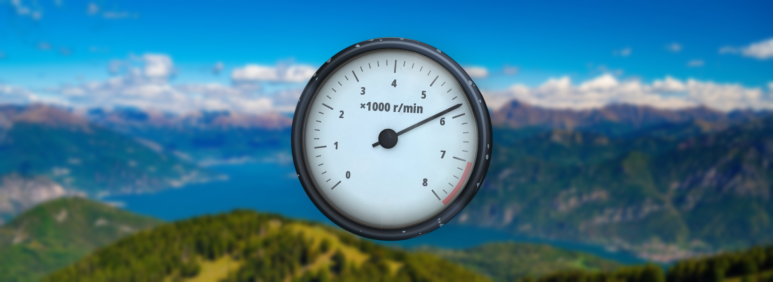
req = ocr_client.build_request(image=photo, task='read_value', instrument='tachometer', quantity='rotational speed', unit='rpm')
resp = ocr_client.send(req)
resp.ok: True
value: 5800 rpm
